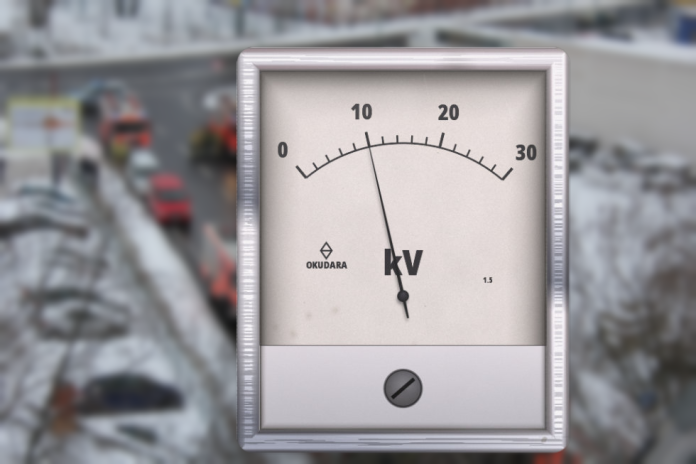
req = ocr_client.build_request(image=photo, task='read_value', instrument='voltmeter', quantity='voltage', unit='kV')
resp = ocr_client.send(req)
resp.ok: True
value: 10 kV
